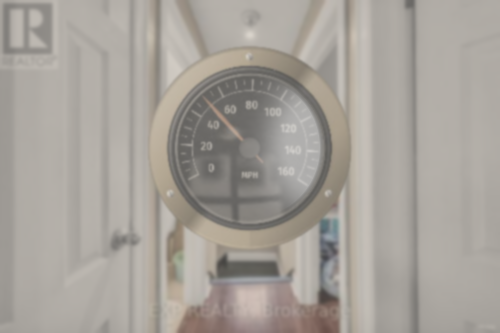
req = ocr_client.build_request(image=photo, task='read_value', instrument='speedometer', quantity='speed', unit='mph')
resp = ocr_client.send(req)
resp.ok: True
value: 50 mph
